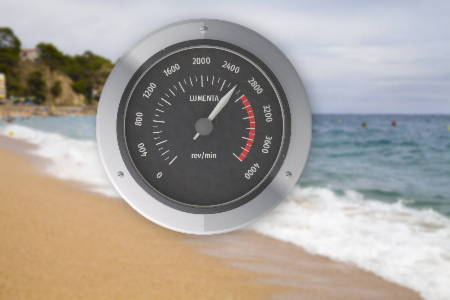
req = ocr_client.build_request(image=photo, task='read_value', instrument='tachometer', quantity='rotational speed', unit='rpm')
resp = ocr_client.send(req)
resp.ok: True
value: 2600 rpm
